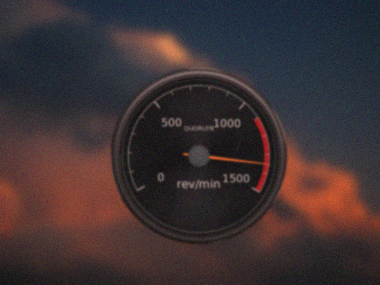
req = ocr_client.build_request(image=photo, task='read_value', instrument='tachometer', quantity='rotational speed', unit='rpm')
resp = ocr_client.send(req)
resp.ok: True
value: 1350 rpm
